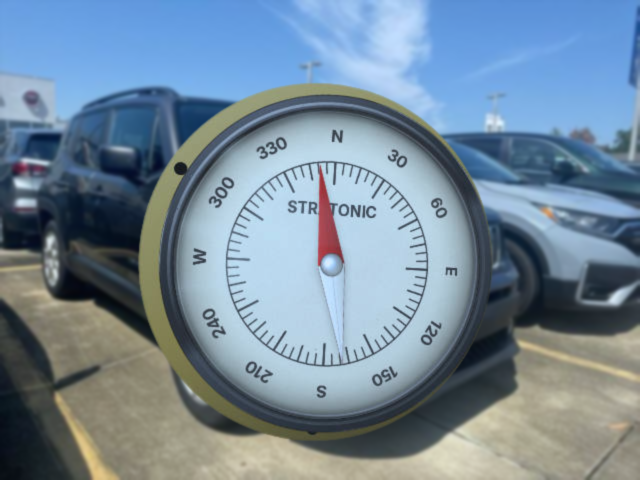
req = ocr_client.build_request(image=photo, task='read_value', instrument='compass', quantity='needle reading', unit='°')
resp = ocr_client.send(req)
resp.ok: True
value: 350 °
